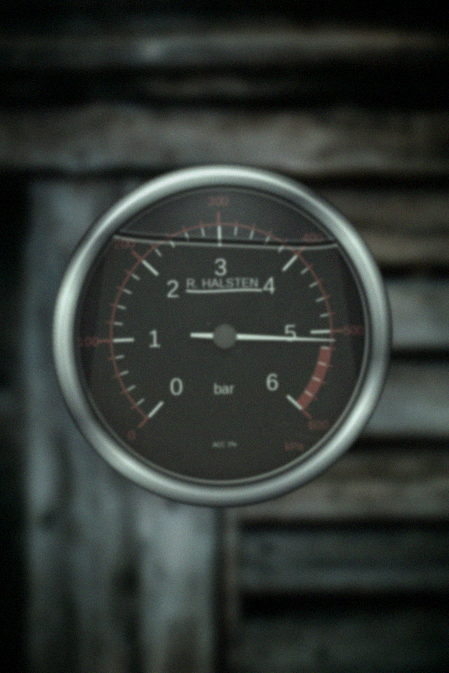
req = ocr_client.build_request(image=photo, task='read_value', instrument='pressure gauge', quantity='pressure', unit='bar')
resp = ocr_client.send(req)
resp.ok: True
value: 5.1 bar
